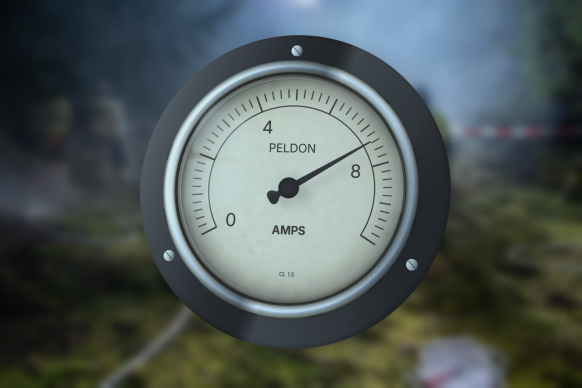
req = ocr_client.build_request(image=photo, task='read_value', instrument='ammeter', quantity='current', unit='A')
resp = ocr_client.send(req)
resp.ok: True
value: 7.4 A
